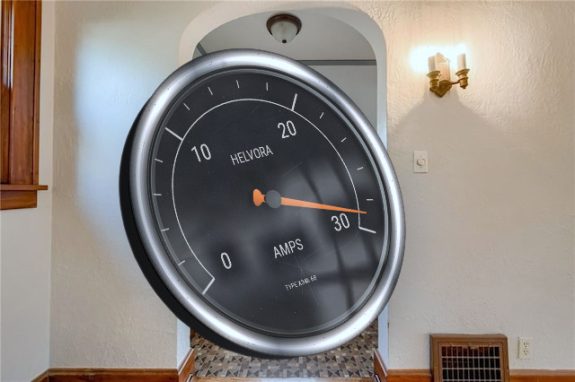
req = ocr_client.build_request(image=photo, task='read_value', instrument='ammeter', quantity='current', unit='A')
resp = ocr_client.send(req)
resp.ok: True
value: 29 A
